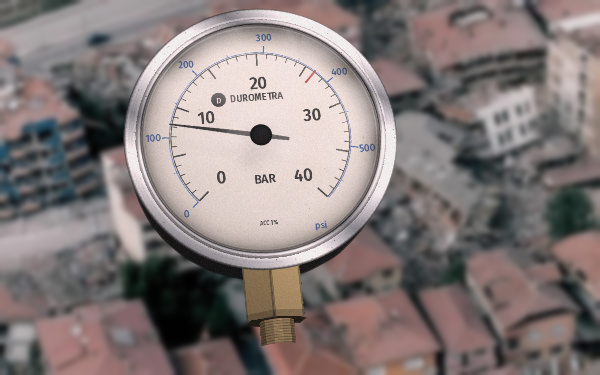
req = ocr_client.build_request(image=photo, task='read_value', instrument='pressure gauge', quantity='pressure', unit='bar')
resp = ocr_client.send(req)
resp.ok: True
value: 8 bar
